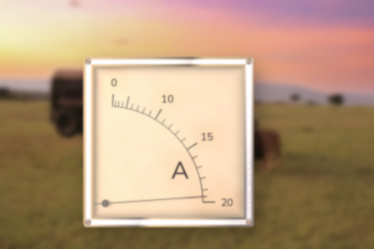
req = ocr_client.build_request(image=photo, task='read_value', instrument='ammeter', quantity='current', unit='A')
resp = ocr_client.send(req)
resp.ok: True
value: 19.5 A
